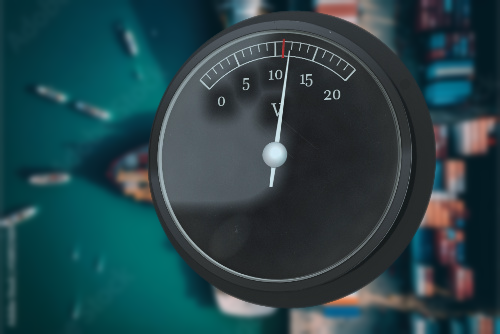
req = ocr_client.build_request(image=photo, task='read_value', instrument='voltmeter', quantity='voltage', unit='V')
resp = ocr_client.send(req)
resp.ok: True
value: 12 V
